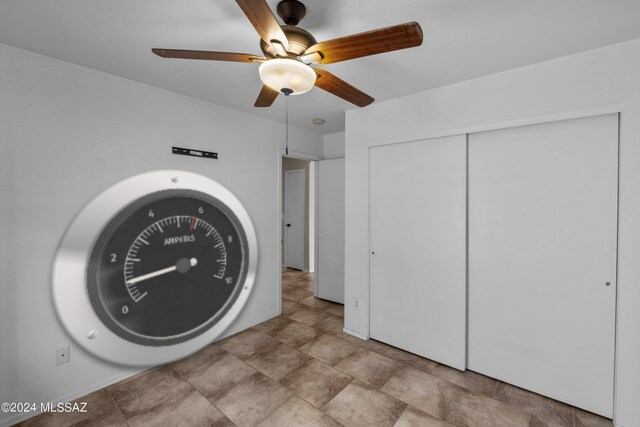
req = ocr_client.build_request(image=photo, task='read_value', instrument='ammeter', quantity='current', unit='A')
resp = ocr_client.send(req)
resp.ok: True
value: 1 A
